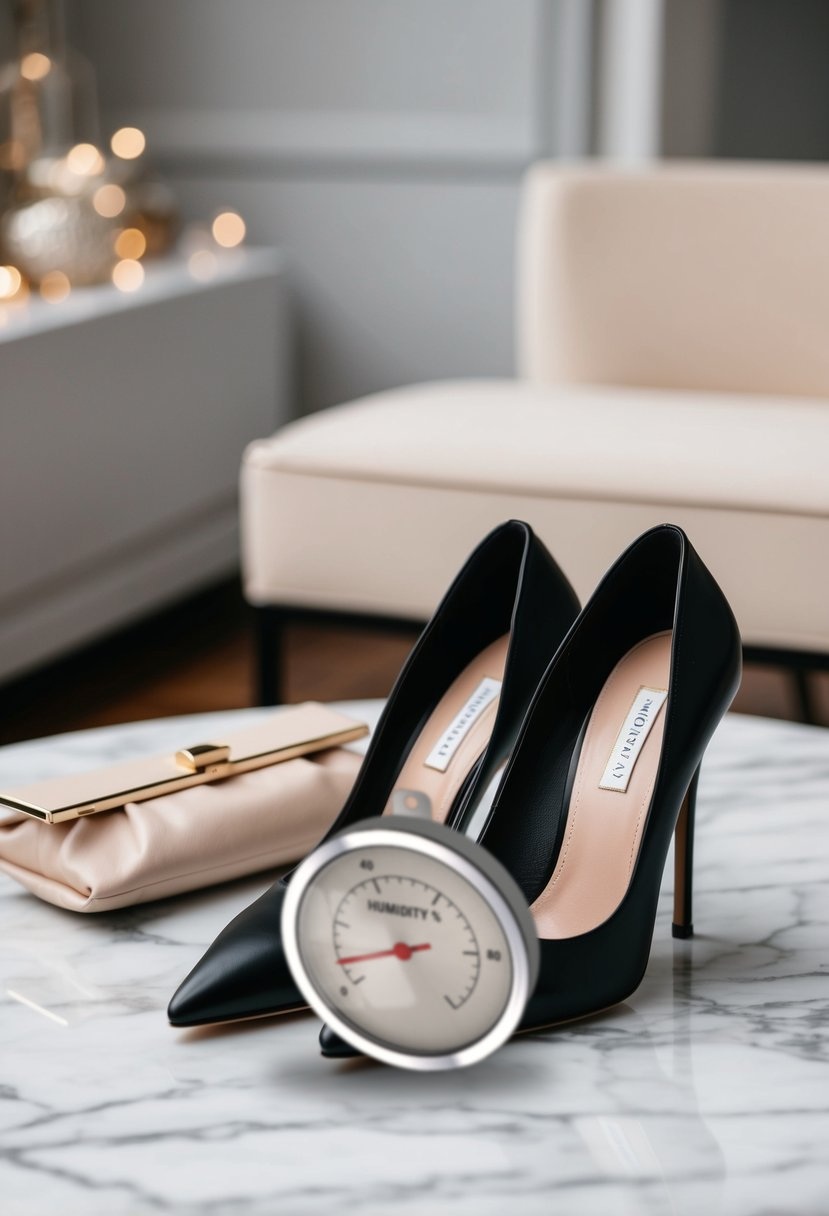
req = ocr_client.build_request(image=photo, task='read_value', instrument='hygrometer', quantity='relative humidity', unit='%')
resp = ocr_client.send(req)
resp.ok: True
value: 8 %
